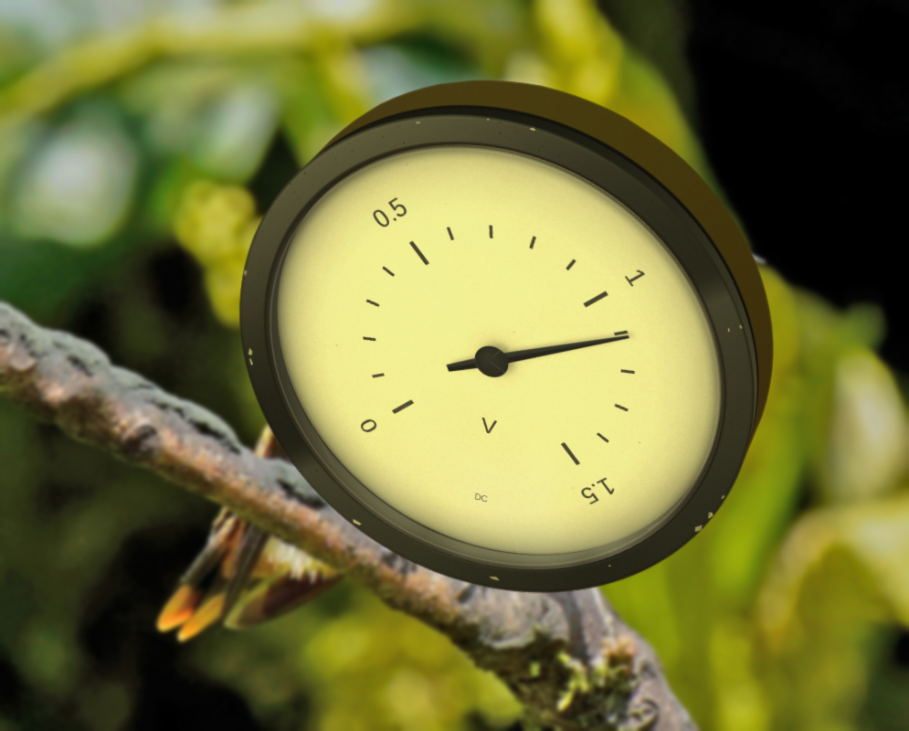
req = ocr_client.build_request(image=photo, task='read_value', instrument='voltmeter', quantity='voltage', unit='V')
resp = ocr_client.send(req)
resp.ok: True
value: 1.1 V
